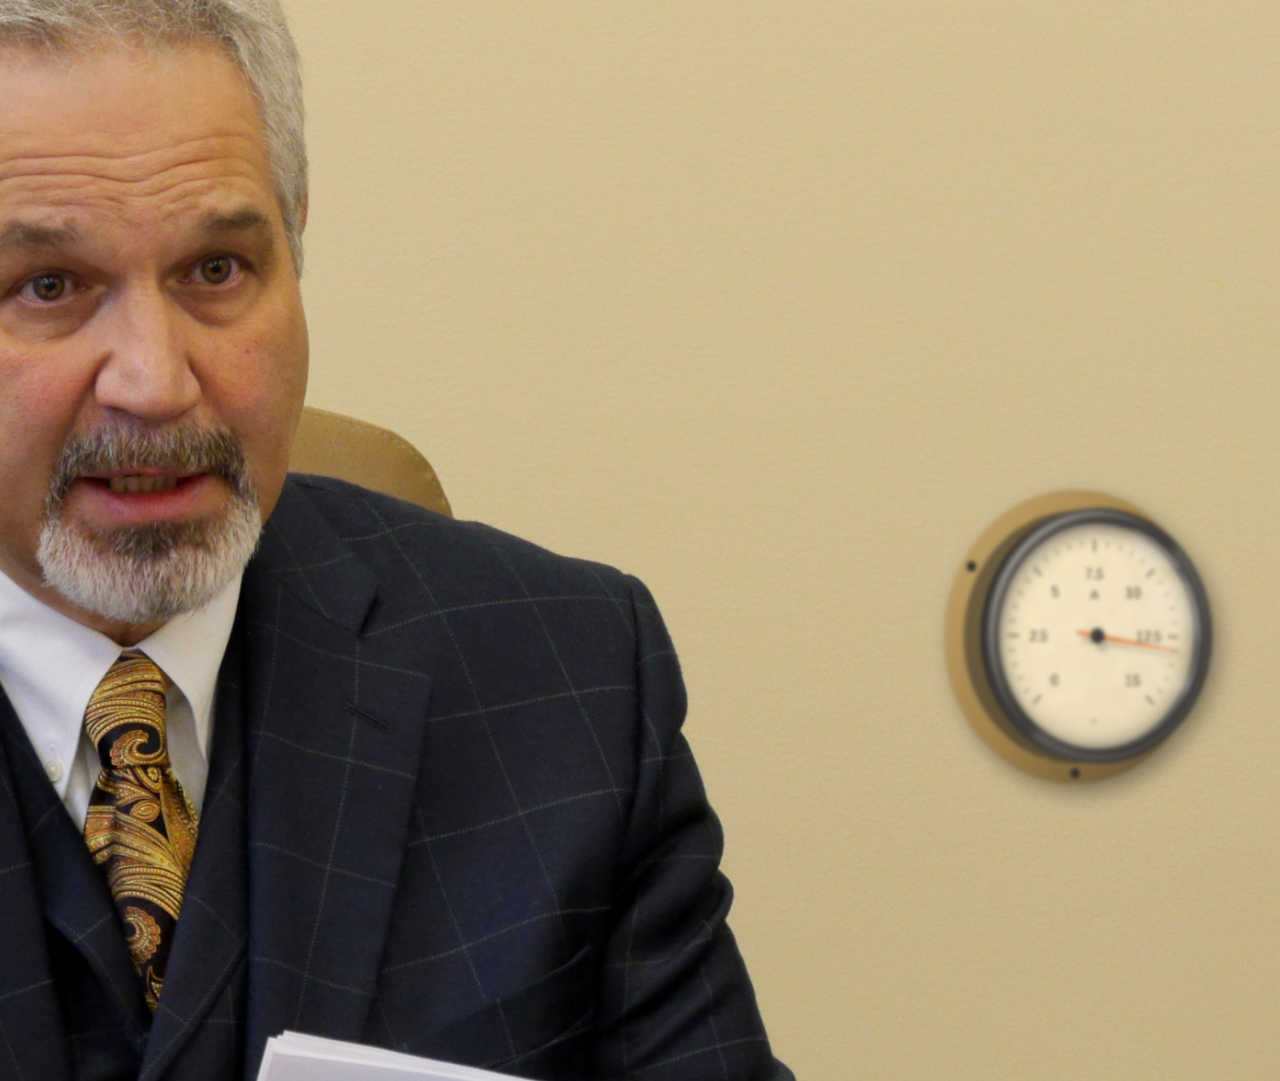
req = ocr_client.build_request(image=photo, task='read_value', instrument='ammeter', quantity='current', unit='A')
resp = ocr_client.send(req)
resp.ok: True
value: 13 A
